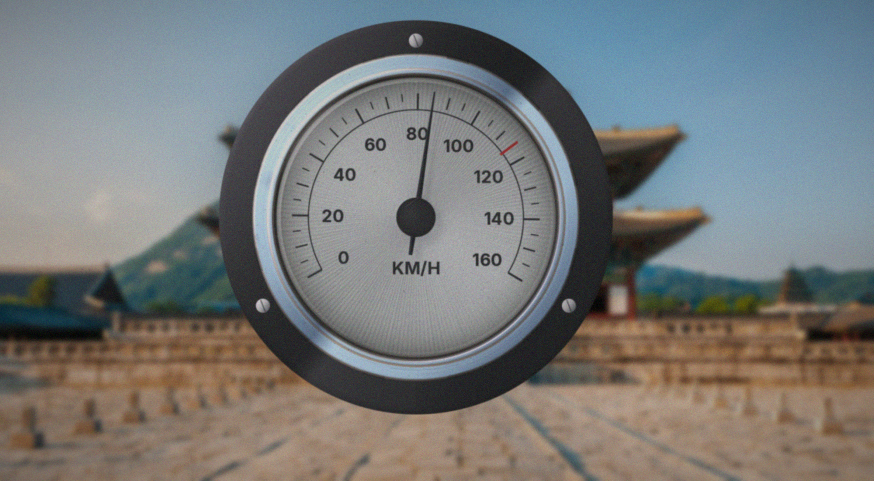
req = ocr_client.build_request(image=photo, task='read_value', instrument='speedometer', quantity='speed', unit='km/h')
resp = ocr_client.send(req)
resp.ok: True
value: 85 km/h
